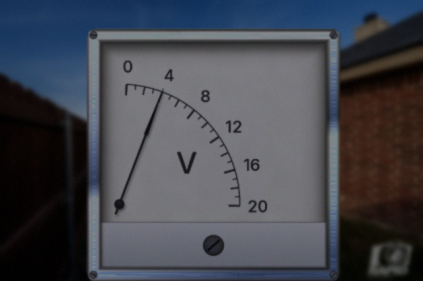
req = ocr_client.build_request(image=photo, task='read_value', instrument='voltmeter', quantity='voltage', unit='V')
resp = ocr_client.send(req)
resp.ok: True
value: 4 V
